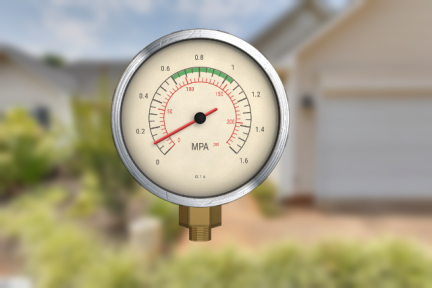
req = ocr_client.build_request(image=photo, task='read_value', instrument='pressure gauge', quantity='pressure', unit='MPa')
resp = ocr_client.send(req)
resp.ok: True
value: 0.1 MPa
